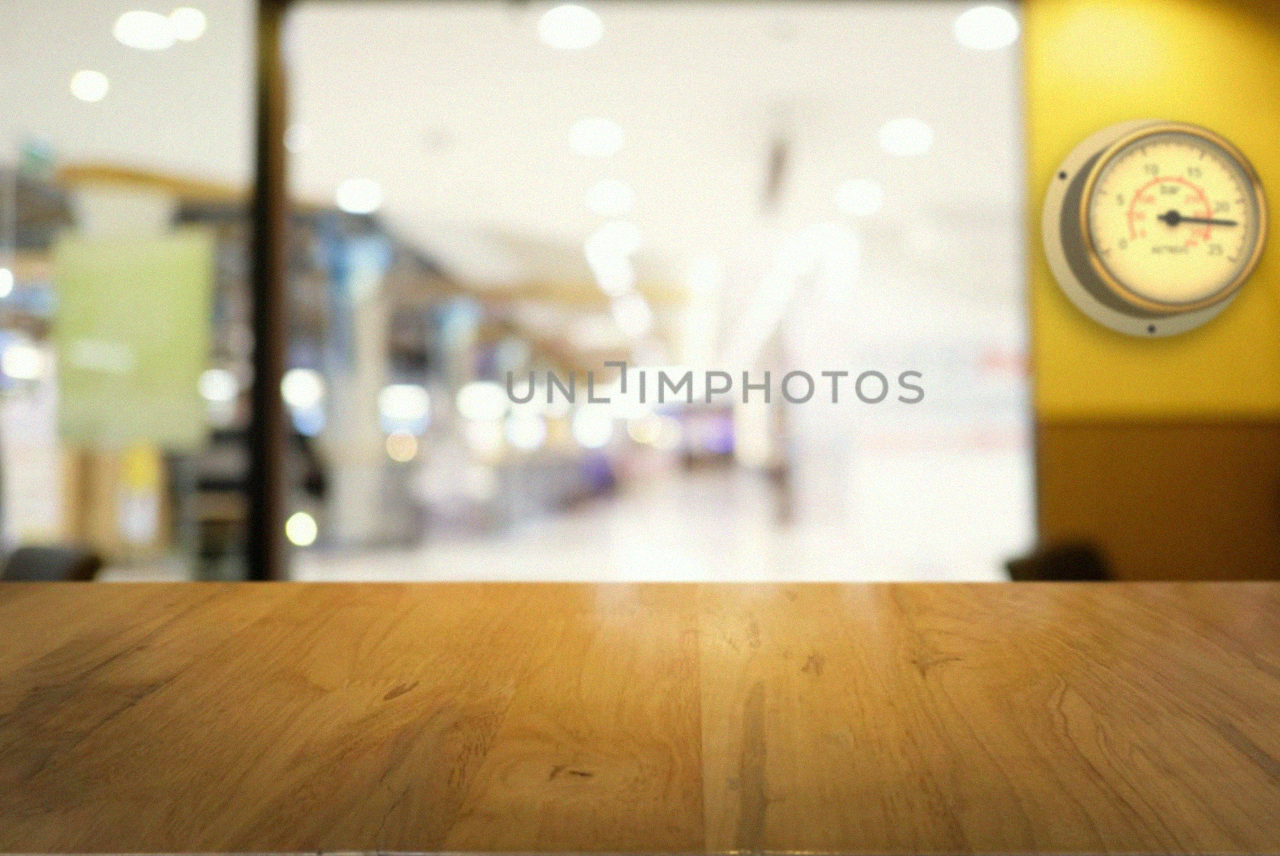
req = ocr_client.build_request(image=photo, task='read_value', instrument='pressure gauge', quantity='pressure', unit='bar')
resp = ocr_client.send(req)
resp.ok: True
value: 22 bar
